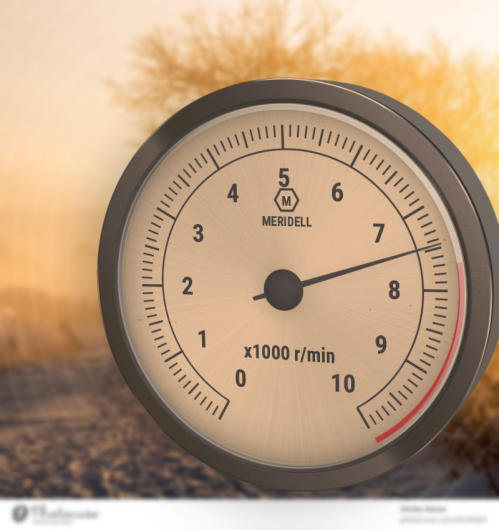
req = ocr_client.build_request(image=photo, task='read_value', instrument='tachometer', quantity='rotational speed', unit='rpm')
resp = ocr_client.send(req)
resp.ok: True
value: 7450 rpm
